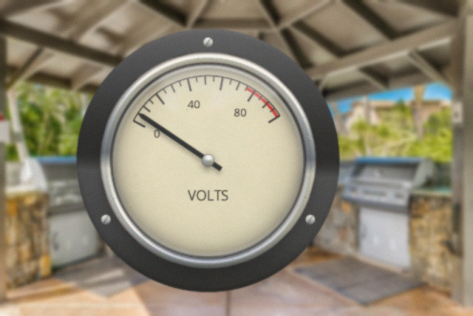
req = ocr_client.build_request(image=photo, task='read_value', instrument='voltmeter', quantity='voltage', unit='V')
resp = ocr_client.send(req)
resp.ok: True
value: 5 V
